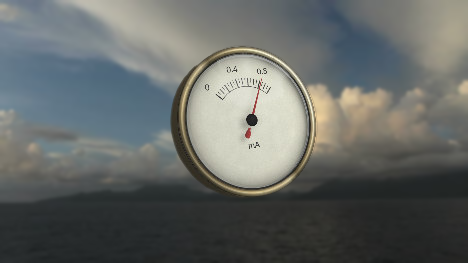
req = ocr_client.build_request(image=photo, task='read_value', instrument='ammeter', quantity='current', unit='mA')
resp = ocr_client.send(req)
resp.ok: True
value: 0.8 mA
